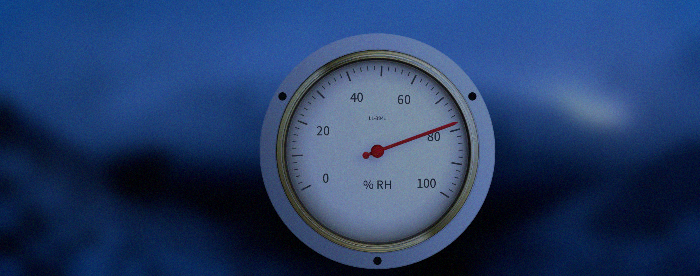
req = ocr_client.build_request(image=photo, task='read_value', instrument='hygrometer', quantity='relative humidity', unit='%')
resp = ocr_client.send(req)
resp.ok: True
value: 78 %
